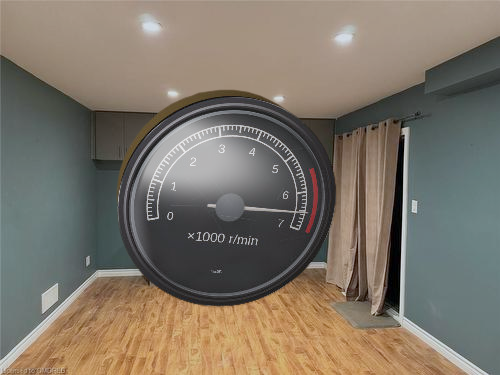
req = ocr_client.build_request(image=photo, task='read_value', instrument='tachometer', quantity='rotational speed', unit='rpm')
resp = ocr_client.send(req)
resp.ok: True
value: 6500 rpm
